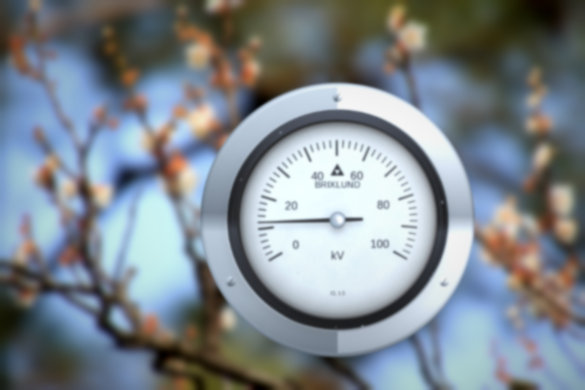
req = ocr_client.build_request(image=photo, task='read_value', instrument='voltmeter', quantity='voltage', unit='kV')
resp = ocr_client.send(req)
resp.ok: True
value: 12 kV
